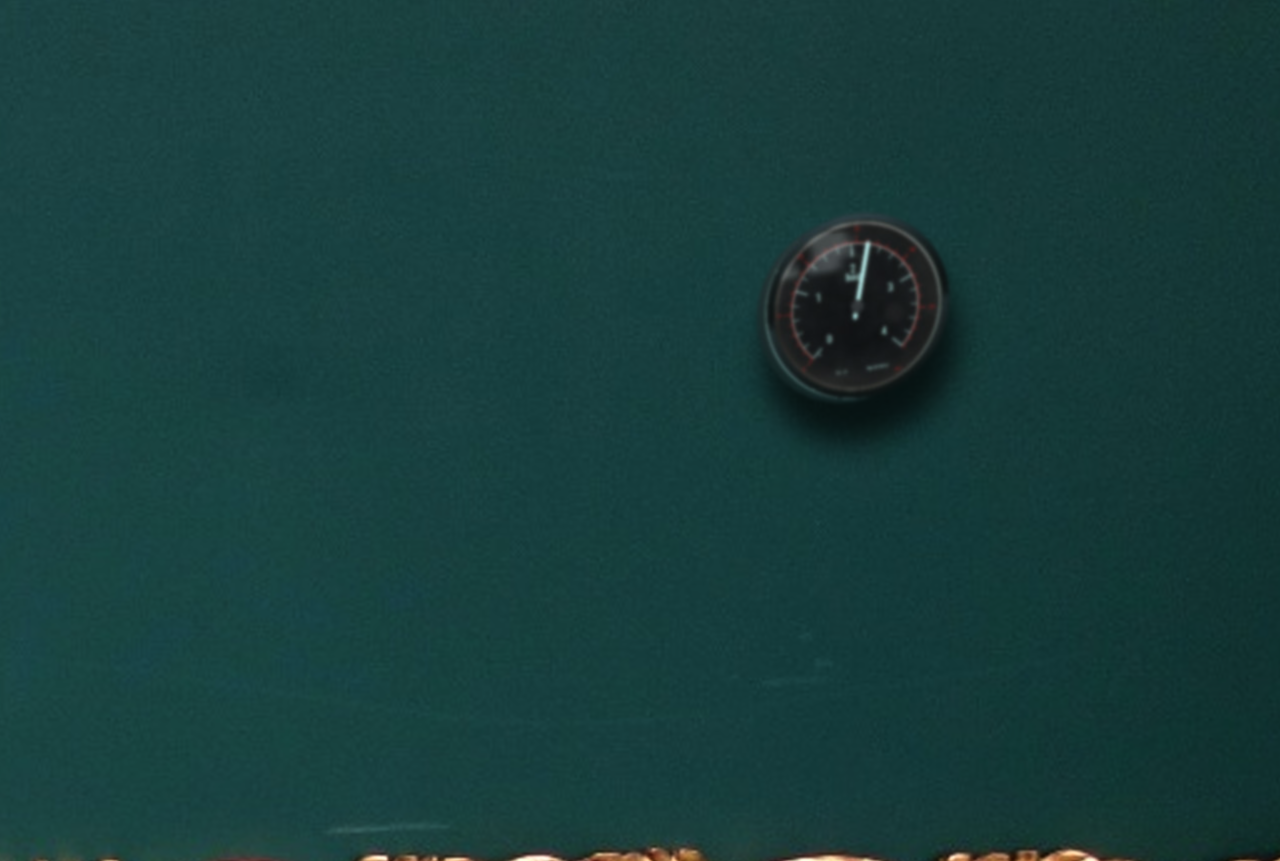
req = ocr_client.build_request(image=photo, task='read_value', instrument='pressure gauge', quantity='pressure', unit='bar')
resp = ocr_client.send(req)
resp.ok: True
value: 2.2 bar
